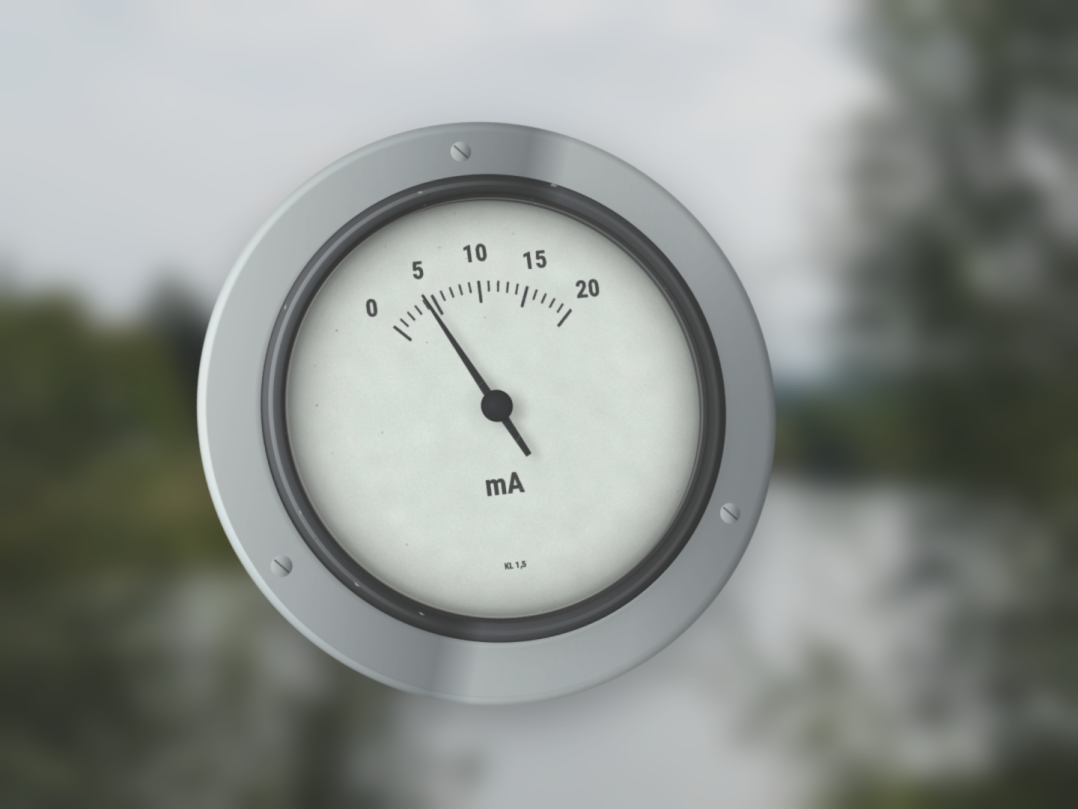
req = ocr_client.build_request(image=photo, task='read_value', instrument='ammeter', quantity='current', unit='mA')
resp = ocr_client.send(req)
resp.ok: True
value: 4 mA
